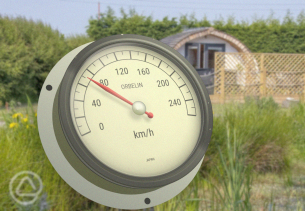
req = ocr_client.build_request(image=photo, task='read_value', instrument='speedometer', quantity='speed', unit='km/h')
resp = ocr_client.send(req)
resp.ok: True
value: 70 km/h
